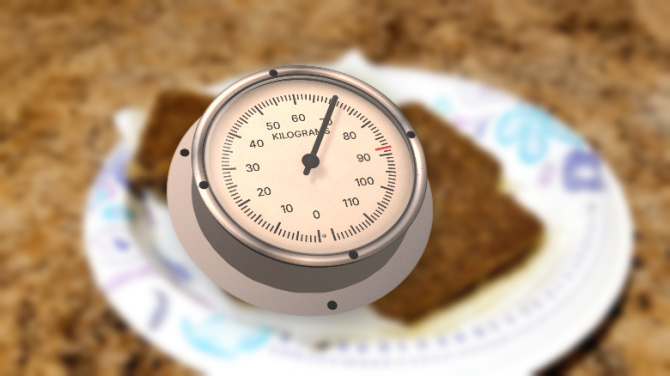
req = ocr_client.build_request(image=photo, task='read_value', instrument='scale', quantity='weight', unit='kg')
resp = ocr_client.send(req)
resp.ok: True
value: 70 kg
